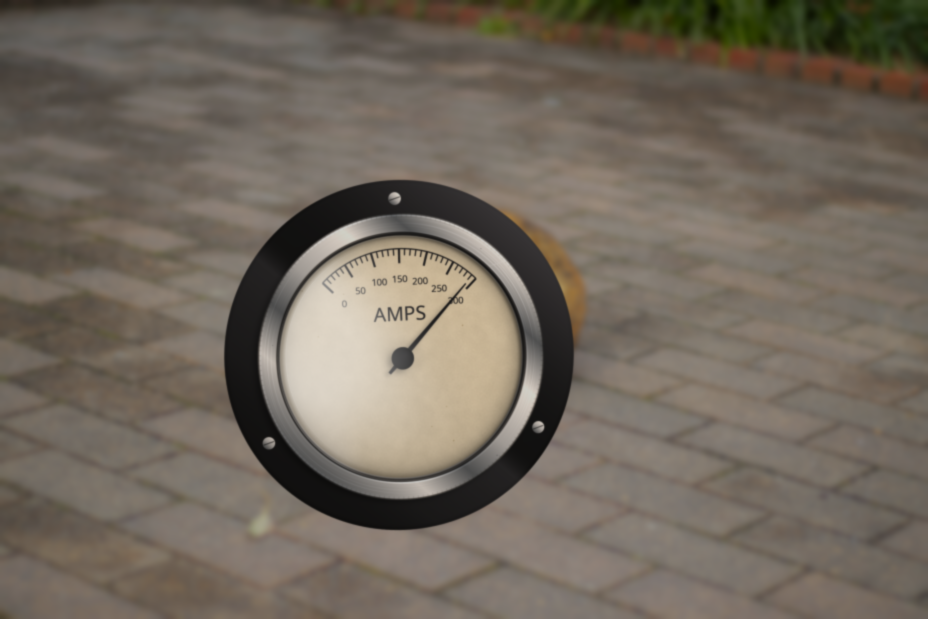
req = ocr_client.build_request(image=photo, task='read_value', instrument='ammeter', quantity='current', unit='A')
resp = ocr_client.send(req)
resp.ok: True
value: 290 A
